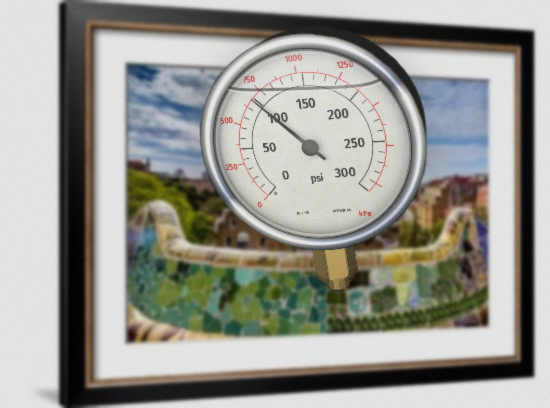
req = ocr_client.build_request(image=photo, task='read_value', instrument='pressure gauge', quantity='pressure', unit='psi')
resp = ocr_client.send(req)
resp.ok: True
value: 100 psi
